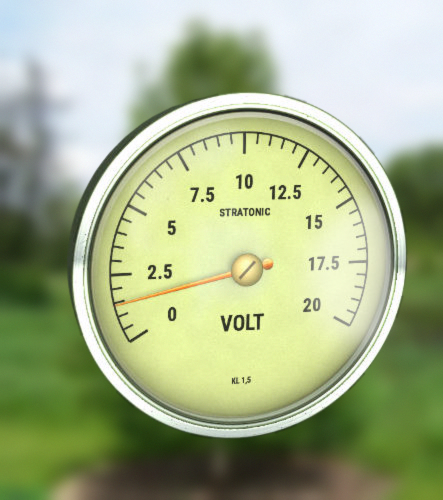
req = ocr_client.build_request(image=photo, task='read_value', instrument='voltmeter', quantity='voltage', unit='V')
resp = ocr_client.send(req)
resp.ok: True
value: 1.5 V
